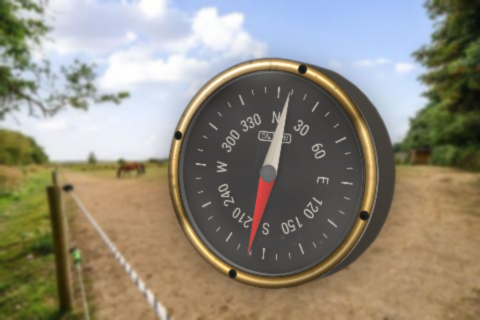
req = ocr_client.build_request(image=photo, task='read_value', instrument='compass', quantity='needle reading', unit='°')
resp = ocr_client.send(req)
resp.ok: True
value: 190 °
